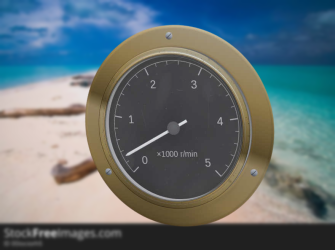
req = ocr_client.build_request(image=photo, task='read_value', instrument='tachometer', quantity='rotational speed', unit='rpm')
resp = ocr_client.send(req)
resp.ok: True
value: 300 rpm
